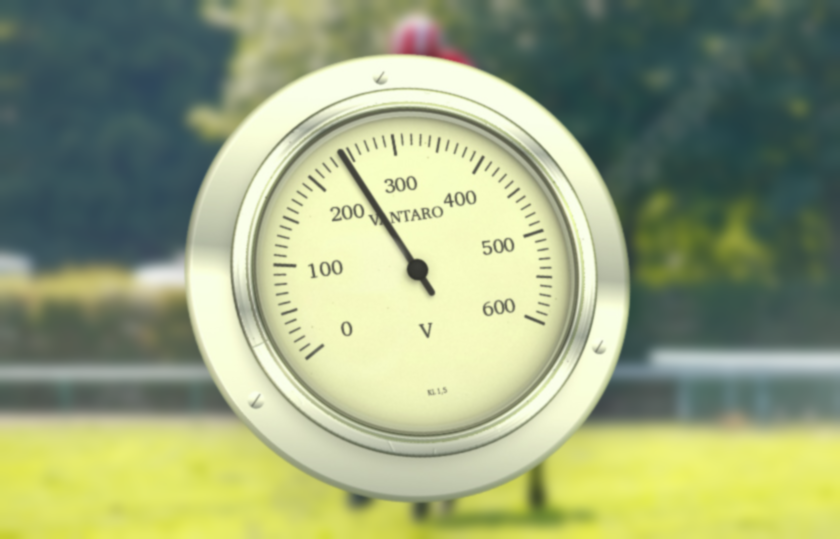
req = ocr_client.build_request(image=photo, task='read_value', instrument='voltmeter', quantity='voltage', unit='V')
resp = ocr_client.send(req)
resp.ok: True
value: 240 V
